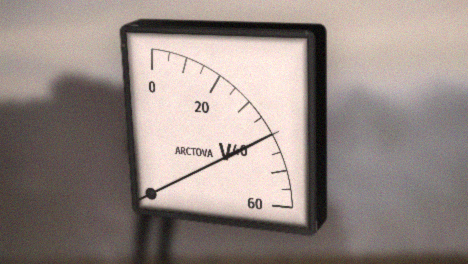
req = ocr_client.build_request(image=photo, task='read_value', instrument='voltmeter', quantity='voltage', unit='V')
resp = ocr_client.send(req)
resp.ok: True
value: 40 V
